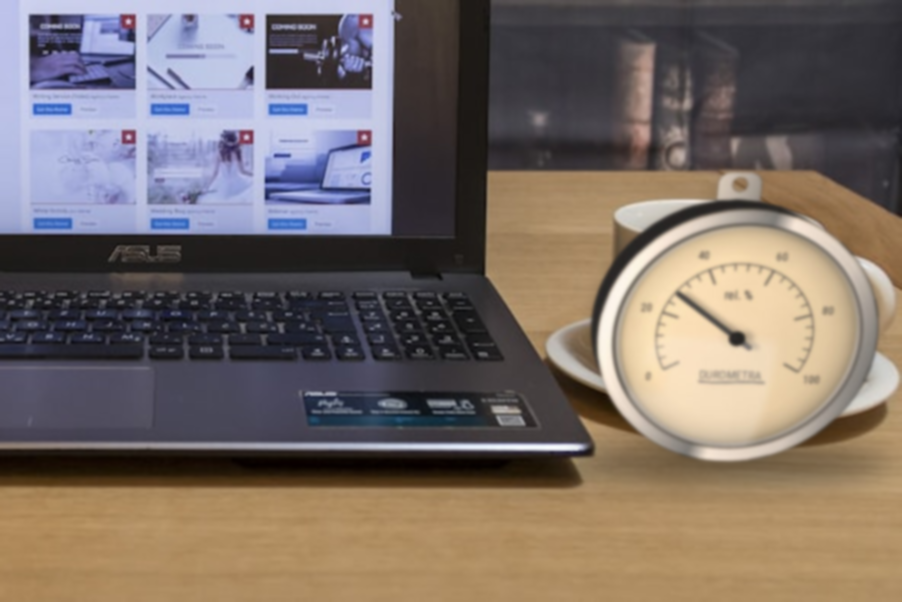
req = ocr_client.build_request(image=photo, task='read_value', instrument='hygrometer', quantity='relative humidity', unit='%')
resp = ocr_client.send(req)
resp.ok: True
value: 28 %
